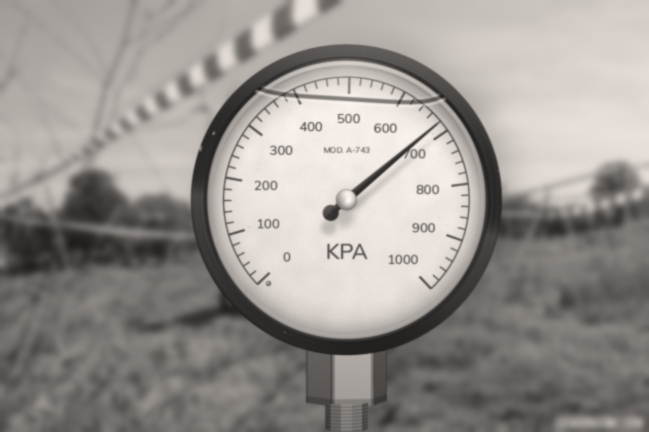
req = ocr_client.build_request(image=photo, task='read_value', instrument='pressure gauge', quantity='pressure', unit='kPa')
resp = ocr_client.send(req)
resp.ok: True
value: 680 kPa
